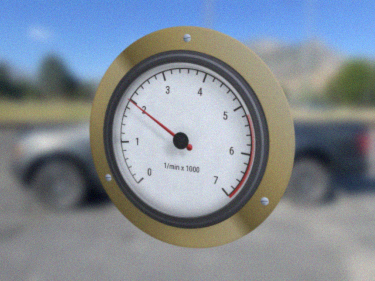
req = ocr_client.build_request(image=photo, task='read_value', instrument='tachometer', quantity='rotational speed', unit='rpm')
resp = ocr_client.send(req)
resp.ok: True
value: 2000 rpm
